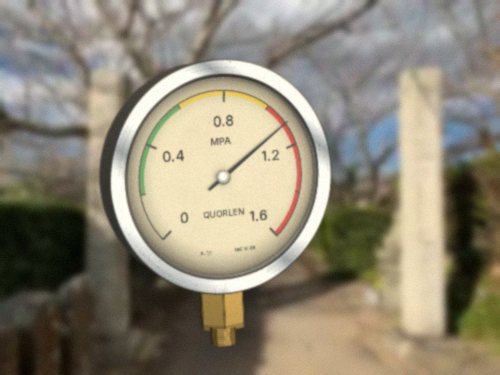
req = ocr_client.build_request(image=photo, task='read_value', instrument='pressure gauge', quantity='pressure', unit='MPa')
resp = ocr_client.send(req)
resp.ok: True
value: 1.1 MPa
